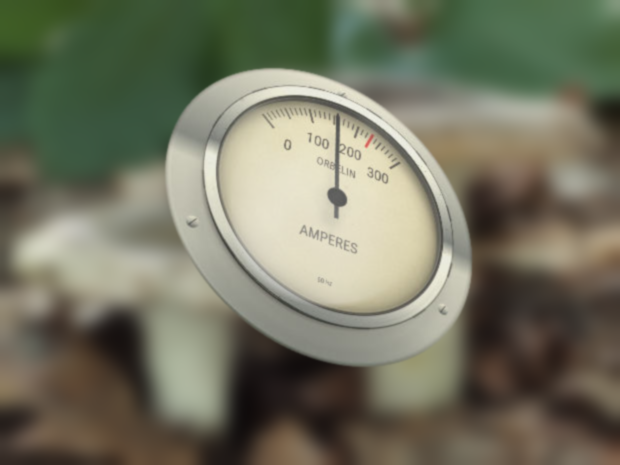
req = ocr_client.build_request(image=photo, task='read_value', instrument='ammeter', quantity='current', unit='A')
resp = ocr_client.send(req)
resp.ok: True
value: 150 A
